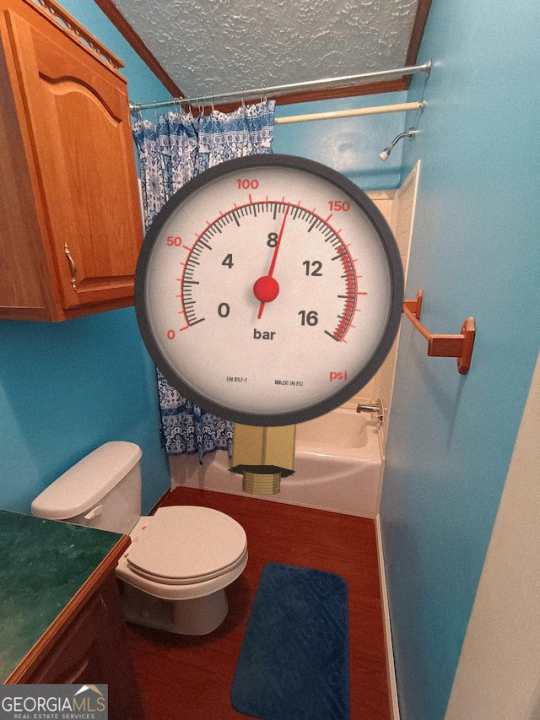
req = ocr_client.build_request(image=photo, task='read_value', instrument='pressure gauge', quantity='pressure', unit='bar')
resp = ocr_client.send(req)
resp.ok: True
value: 8.6 bar
